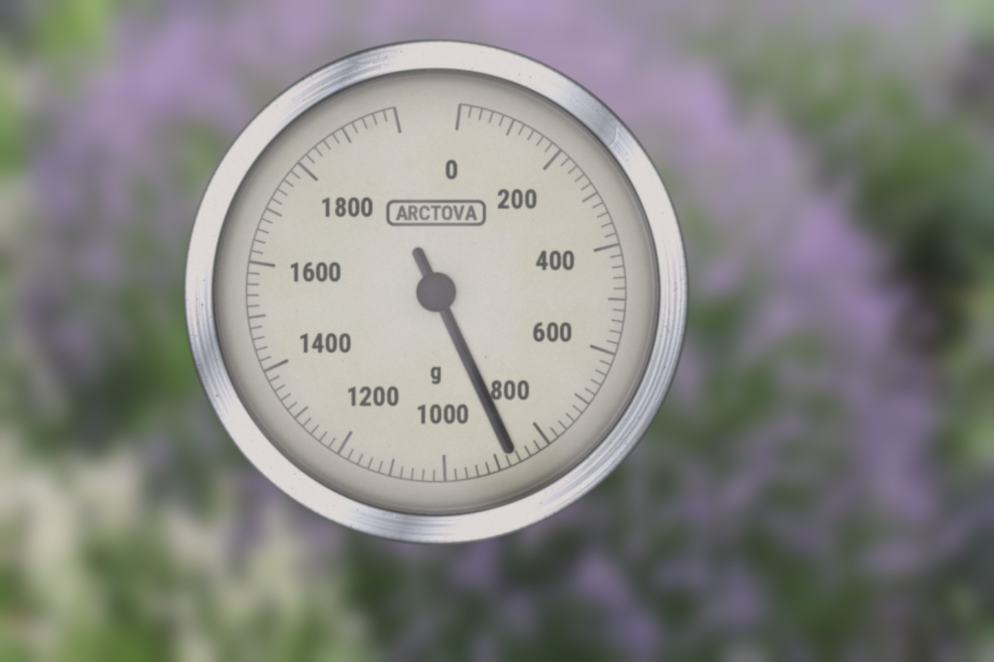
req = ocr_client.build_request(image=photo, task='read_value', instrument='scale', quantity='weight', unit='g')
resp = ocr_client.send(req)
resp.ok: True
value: 870 g
